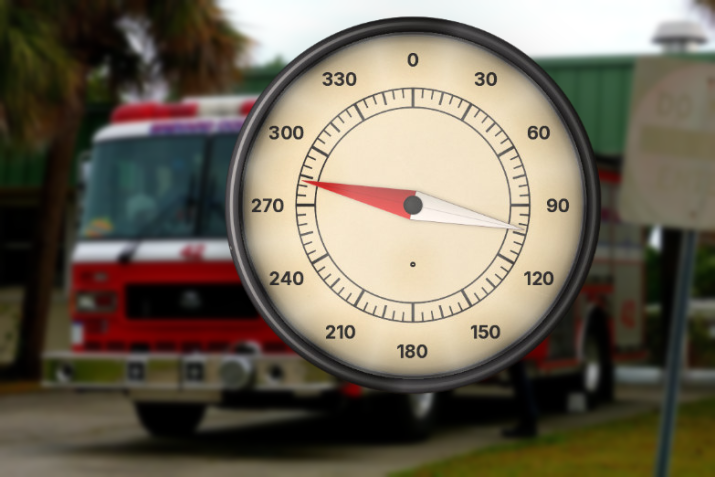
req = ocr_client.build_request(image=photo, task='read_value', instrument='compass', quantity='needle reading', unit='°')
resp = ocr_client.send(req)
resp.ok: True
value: 282.5 °
